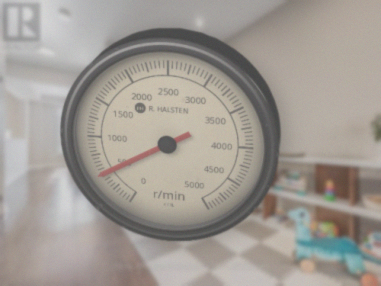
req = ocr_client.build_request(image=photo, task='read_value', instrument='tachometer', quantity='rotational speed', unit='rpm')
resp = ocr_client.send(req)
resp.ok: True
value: 500 rpm
